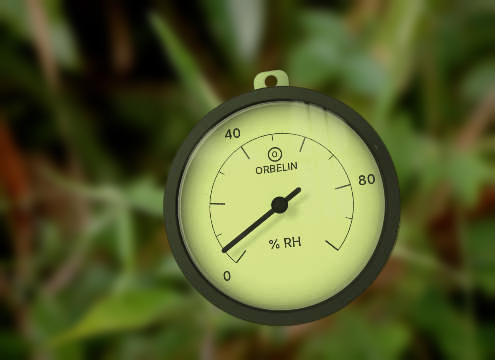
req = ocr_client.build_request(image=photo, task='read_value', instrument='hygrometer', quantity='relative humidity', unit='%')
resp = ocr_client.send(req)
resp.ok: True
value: 5 %
